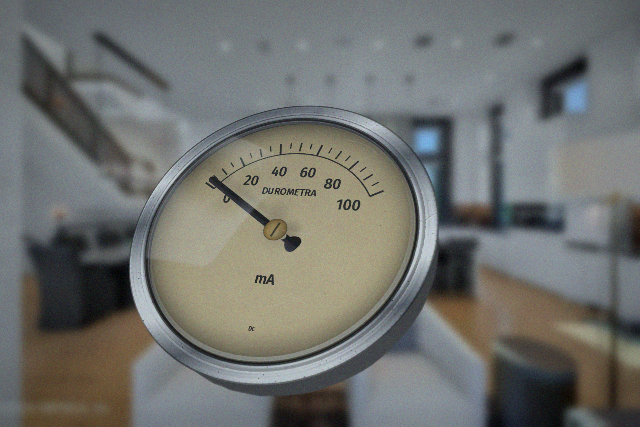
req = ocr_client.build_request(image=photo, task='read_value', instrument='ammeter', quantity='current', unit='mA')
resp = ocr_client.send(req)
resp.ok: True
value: 2.5 mA
